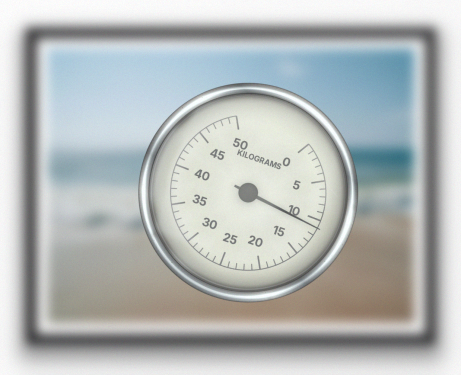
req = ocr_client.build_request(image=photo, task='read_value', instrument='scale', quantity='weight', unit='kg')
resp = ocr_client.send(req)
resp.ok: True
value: 11 kg
